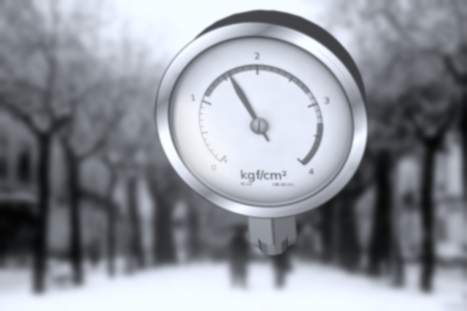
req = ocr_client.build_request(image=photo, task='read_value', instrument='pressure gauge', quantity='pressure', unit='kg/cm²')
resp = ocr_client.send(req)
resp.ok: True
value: 1.6 kg/cm²
